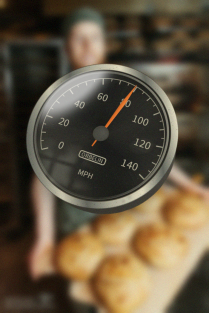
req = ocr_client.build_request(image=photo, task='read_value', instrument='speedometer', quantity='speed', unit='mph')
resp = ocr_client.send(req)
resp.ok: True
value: 80 mph
